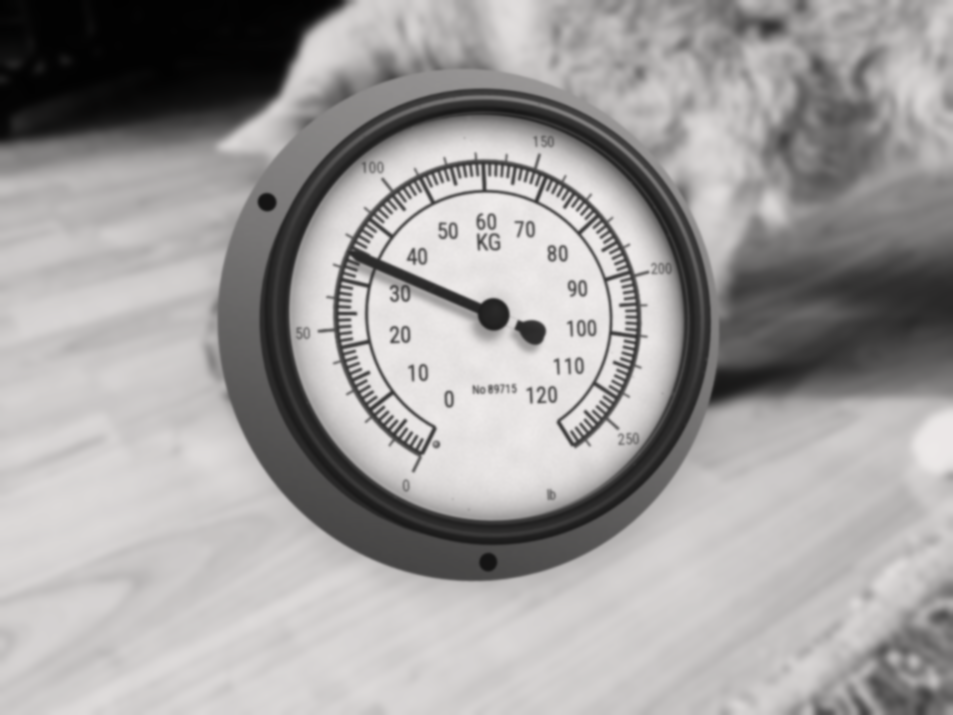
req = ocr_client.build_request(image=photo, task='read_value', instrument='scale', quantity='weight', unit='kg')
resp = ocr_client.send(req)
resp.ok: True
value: 34 kg
